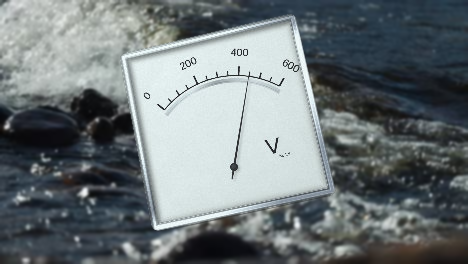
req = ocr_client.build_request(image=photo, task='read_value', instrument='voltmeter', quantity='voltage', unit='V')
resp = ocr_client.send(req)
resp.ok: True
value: 450 V
